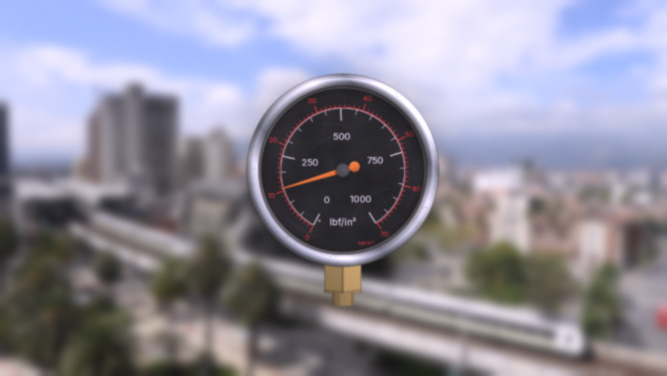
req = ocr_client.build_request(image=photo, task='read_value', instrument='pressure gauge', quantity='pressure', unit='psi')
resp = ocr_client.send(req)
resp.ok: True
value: 150 psi
